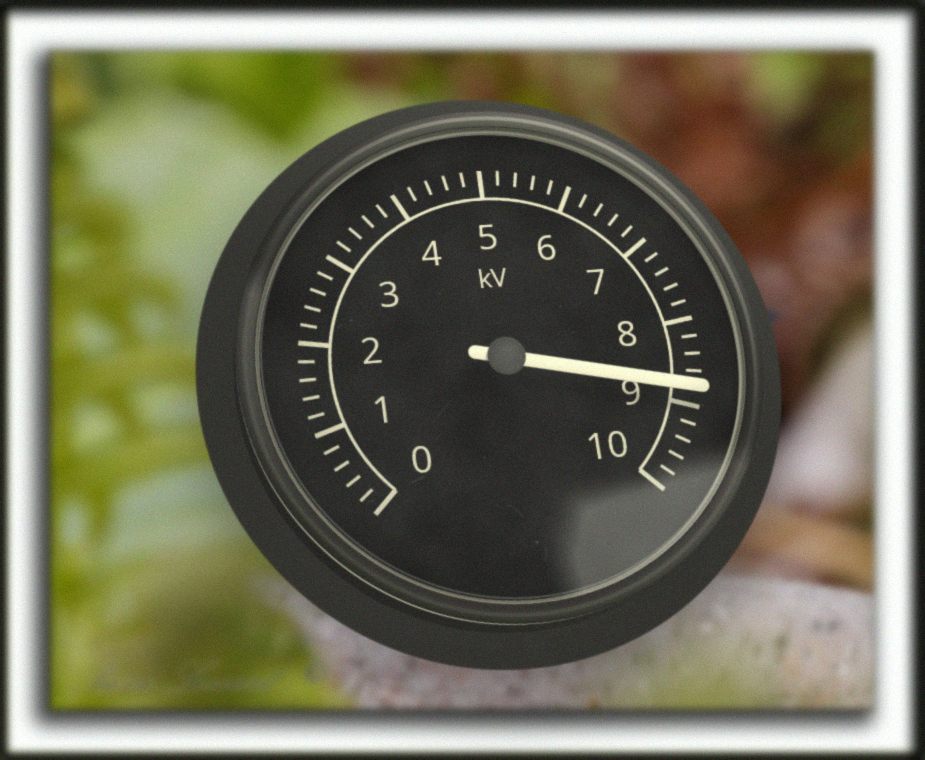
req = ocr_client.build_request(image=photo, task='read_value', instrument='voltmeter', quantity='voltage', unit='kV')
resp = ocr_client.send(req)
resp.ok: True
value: 8.8 kV
